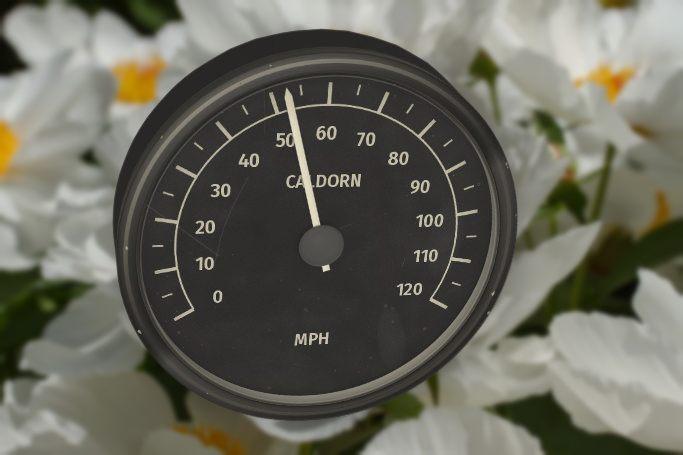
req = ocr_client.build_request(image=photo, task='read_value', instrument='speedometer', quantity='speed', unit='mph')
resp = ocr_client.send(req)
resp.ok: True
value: 52.5 mph
